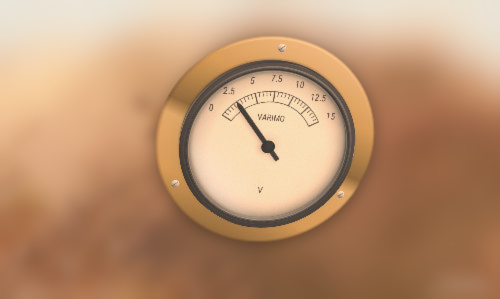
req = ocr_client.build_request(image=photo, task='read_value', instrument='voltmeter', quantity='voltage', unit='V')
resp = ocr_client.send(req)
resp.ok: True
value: 2.5 V
